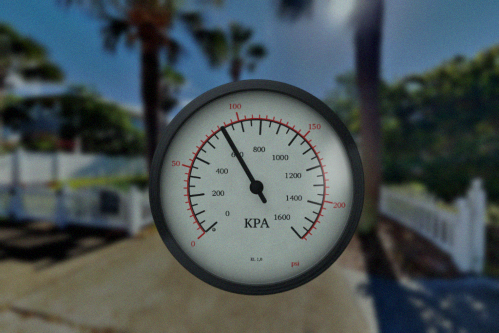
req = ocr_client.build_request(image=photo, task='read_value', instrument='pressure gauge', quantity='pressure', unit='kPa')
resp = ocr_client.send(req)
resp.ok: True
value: 600 kPa
